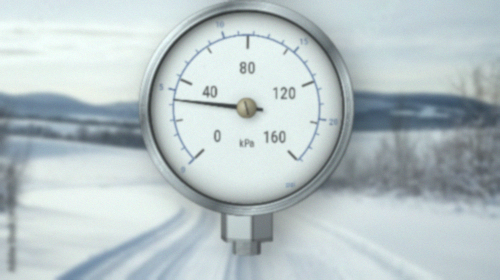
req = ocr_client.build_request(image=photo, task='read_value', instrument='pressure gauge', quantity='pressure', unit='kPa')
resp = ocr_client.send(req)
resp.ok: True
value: 30 kPa
